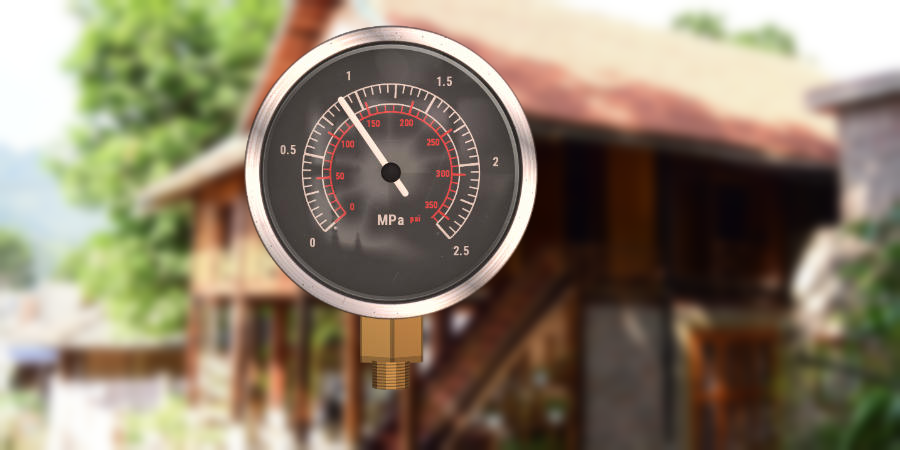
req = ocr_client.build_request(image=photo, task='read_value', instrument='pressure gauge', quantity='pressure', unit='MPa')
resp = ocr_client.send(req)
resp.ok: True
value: 0.9 MPa
